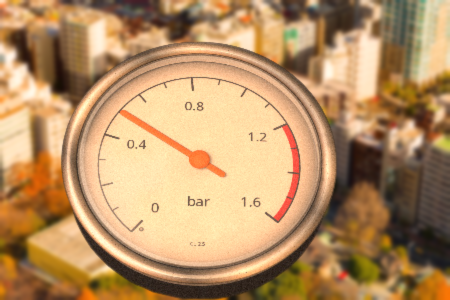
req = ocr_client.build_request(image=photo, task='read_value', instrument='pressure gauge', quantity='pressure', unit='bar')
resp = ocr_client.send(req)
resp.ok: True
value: 0.5 bar
